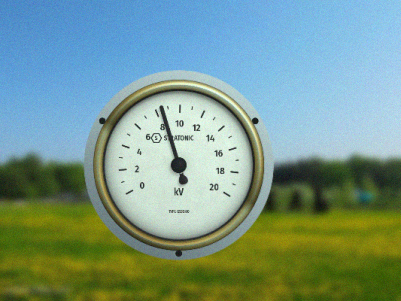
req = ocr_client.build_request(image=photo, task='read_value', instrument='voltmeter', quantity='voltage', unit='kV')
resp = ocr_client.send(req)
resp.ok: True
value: 8.5 kV
